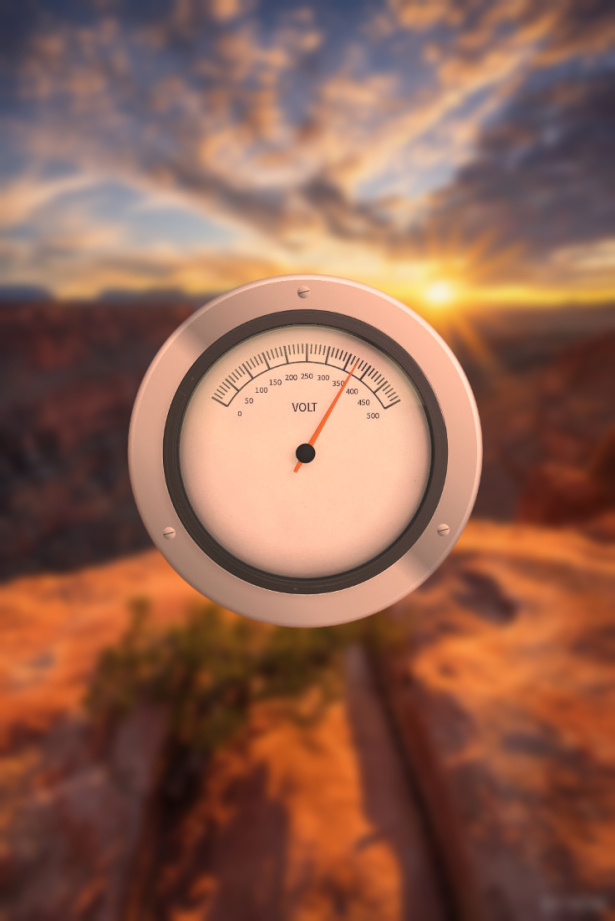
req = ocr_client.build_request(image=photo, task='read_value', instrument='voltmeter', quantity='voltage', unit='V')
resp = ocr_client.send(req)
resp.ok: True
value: 370 V
